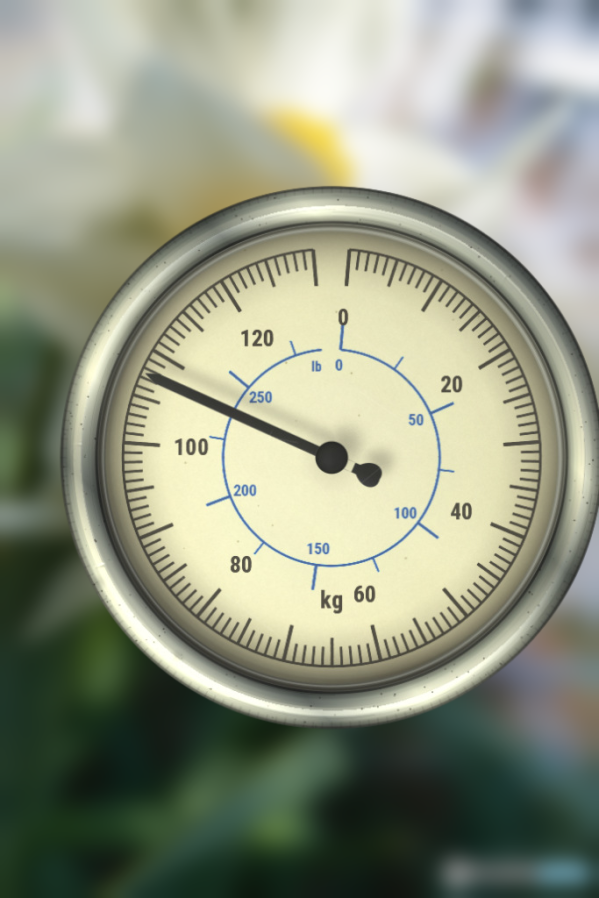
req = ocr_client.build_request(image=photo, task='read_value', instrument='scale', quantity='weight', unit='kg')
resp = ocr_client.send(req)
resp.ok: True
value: 107.5 kg
